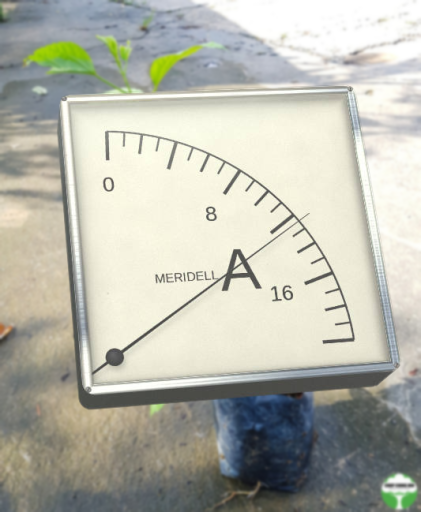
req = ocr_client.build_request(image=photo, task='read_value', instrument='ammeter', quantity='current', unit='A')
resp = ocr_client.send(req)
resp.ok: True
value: 12.5 A
